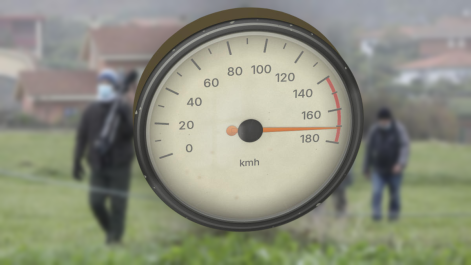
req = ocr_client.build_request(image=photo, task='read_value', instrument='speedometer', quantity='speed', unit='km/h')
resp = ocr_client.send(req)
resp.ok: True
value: 170 km/h
